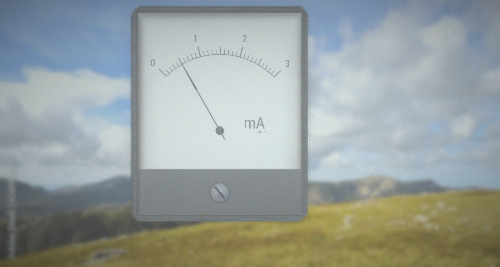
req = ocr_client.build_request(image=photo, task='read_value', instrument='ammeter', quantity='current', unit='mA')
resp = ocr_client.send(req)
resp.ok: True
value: 0.5 mA
